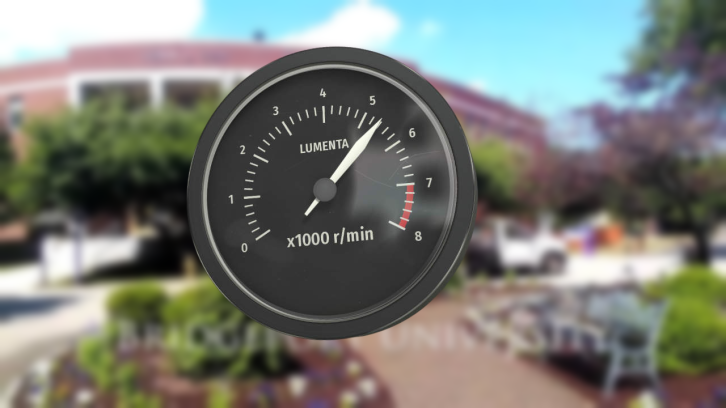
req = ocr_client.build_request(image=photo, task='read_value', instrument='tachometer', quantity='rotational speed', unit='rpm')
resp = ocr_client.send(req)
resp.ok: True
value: 5400 rpm
